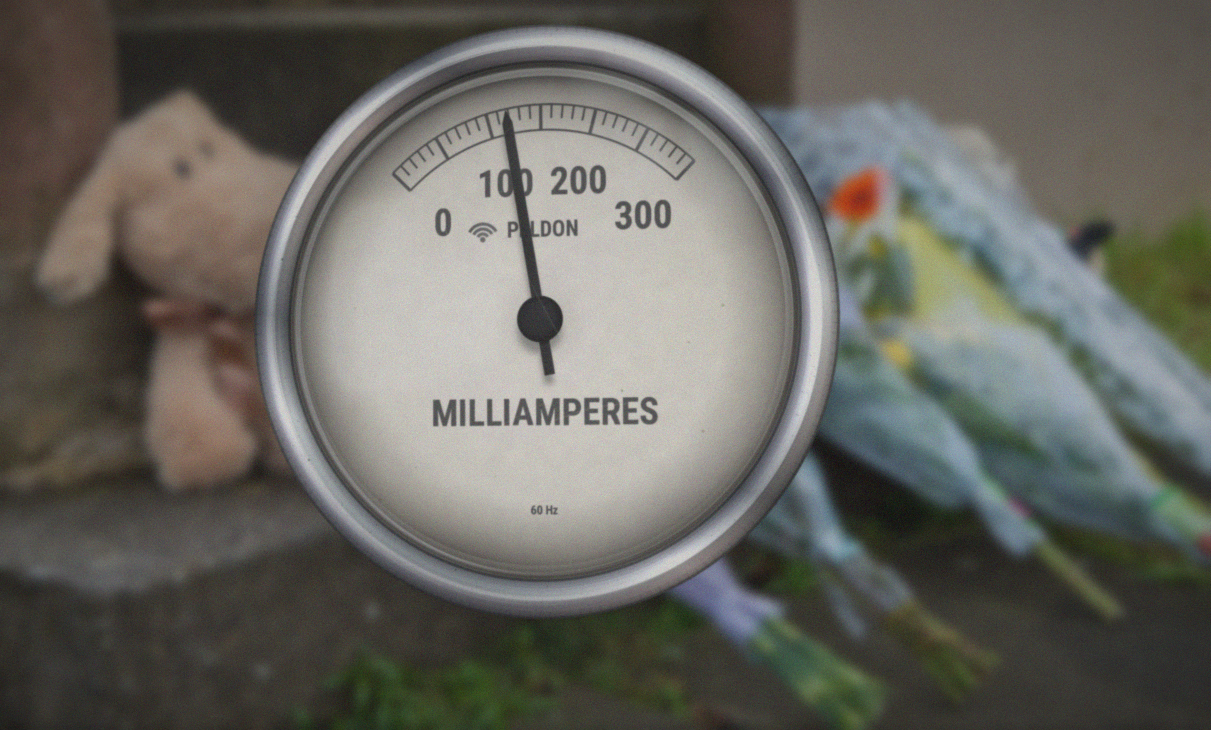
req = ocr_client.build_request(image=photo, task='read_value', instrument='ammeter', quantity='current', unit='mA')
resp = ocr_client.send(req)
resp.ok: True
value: 120 mA
